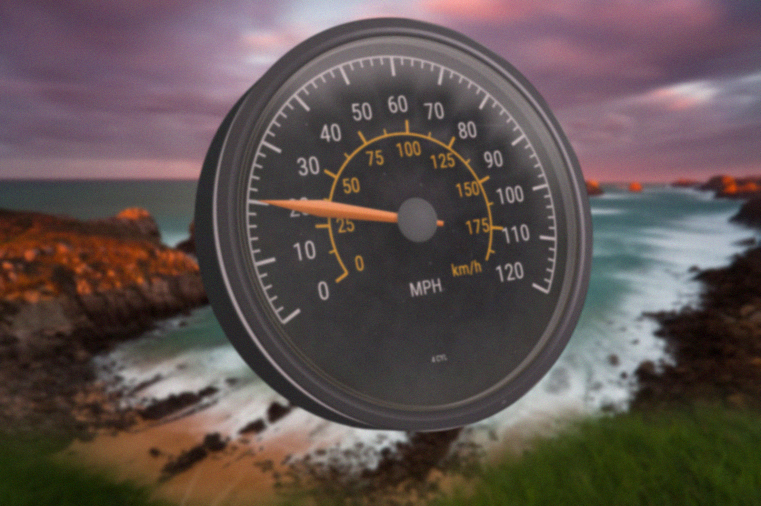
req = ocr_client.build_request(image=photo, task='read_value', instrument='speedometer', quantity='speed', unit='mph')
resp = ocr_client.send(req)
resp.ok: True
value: 20 mph
